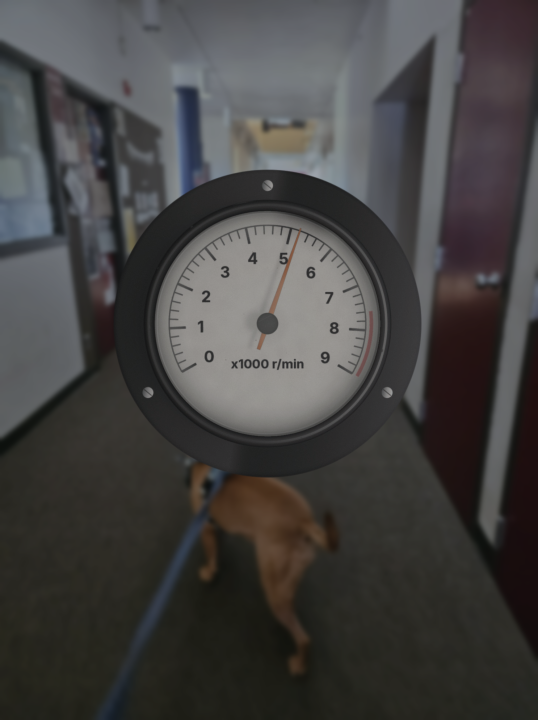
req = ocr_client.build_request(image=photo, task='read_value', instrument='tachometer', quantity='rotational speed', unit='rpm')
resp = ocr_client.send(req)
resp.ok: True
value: 5200 rpm
